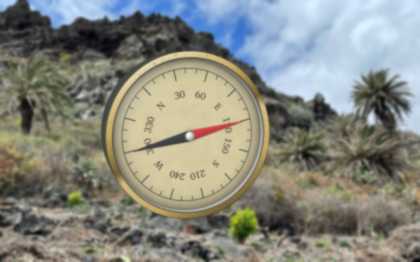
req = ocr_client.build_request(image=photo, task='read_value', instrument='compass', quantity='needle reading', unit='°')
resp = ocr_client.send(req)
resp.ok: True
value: 120 °
